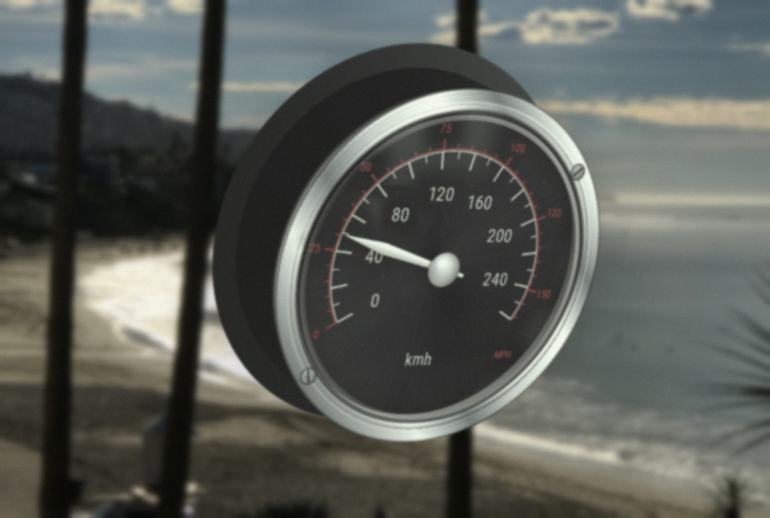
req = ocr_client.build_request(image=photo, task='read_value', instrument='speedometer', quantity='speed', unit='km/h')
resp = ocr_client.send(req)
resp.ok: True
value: 50 km/h
